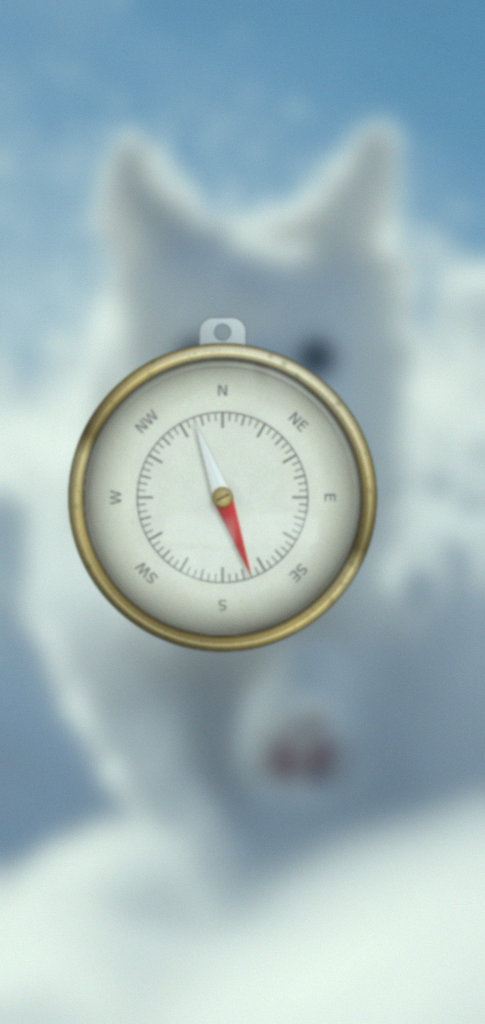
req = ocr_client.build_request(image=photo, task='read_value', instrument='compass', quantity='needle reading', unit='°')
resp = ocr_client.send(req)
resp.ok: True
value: 160 °
